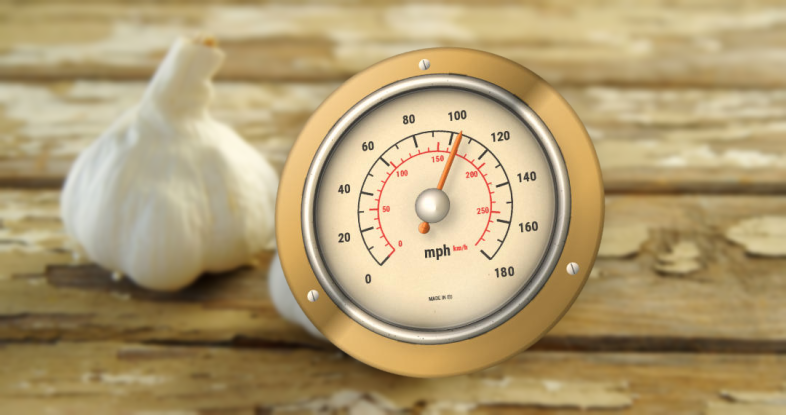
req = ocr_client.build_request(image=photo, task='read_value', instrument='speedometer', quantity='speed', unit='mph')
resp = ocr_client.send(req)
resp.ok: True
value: 105 mph
